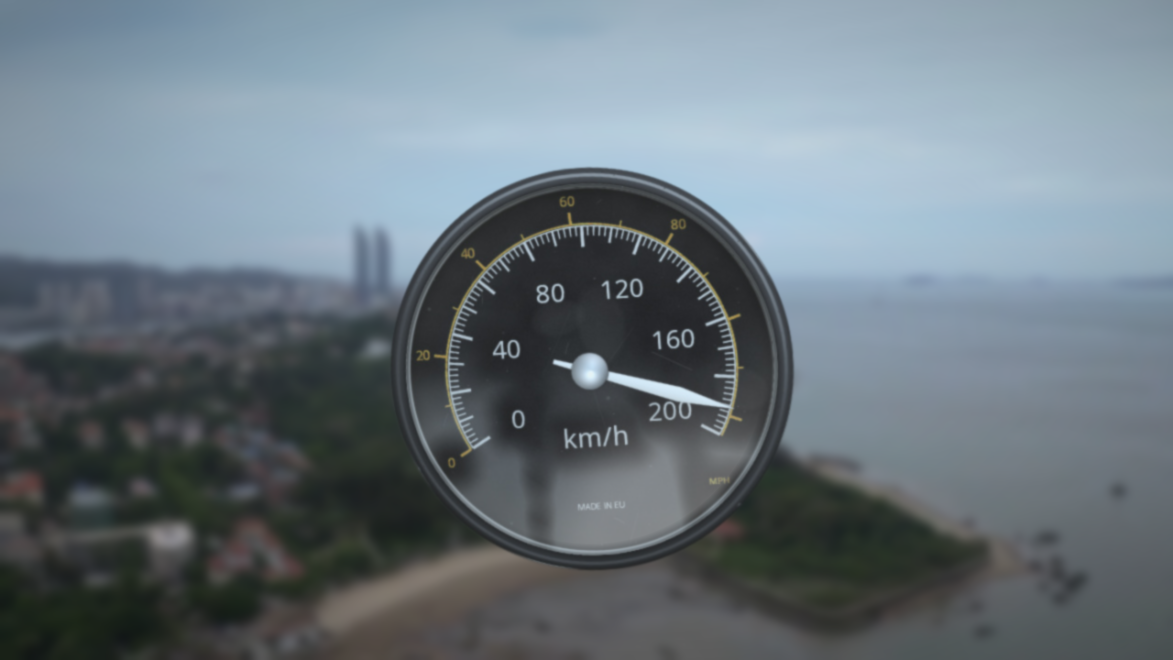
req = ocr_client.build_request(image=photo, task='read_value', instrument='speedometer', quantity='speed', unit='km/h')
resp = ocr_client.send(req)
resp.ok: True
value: 190 km/h
